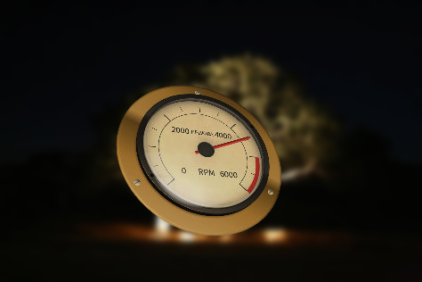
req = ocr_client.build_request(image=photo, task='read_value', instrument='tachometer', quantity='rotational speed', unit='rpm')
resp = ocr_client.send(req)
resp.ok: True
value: 4500 rpm
